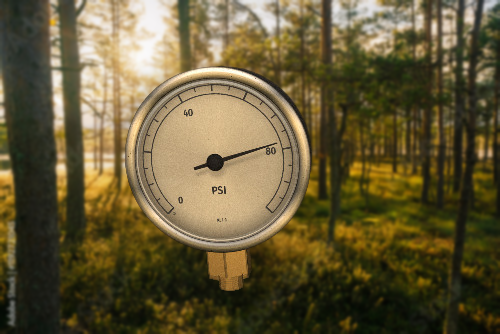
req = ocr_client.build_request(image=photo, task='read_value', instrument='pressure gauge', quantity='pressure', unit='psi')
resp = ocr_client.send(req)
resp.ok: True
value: 77.5 psi
